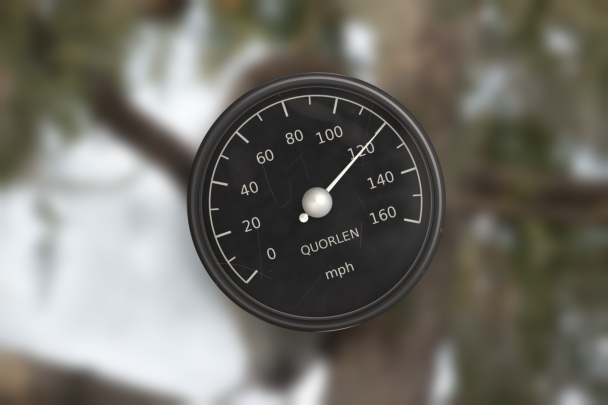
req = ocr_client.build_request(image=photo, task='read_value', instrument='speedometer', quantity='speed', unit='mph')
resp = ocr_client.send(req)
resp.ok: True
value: 120 mph
